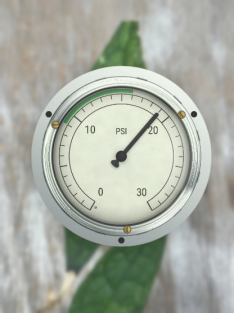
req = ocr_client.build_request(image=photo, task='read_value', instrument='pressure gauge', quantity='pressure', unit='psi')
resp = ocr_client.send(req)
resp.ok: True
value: 19 psi
